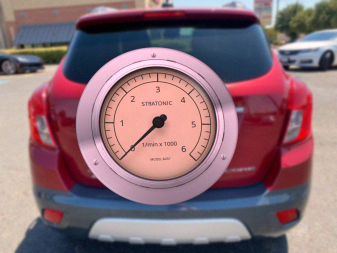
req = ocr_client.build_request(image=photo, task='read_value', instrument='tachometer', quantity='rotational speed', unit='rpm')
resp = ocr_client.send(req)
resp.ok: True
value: 0 rpm
